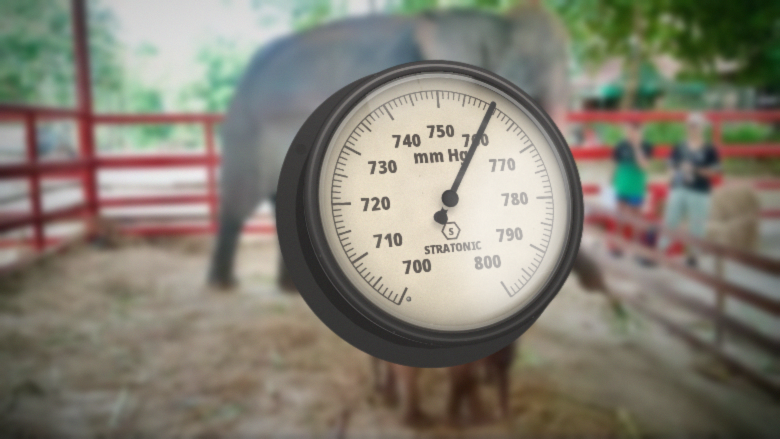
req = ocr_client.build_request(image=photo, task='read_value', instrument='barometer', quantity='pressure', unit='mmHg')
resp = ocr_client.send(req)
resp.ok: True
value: 760 mmHg
